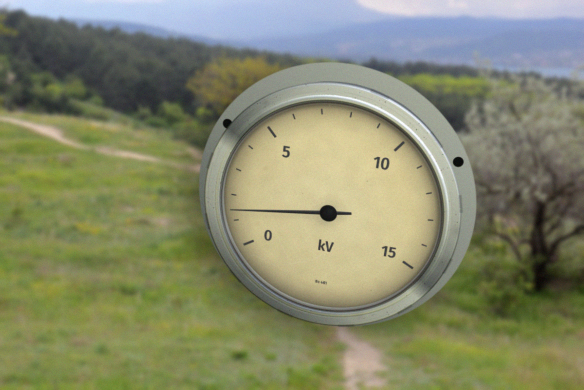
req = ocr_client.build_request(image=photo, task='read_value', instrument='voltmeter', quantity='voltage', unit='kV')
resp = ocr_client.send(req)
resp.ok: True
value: 1.5 kV
